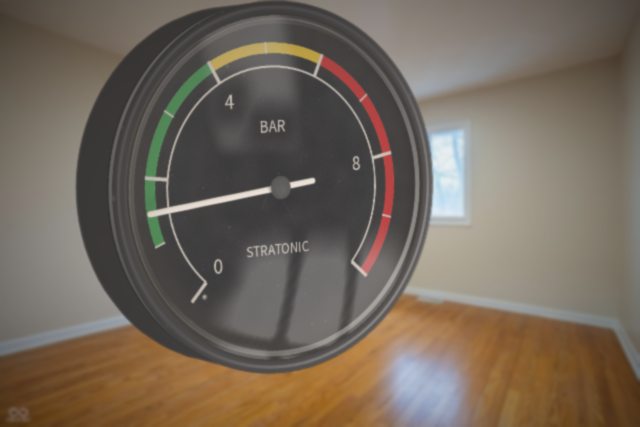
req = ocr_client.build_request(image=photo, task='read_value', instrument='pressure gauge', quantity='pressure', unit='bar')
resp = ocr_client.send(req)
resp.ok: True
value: 1.5 bar
